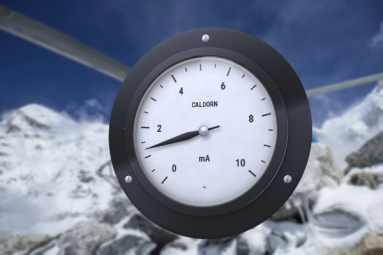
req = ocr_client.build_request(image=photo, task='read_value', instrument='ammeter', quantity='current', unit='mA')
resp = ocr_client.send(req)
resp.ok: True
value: 1.25 mA
